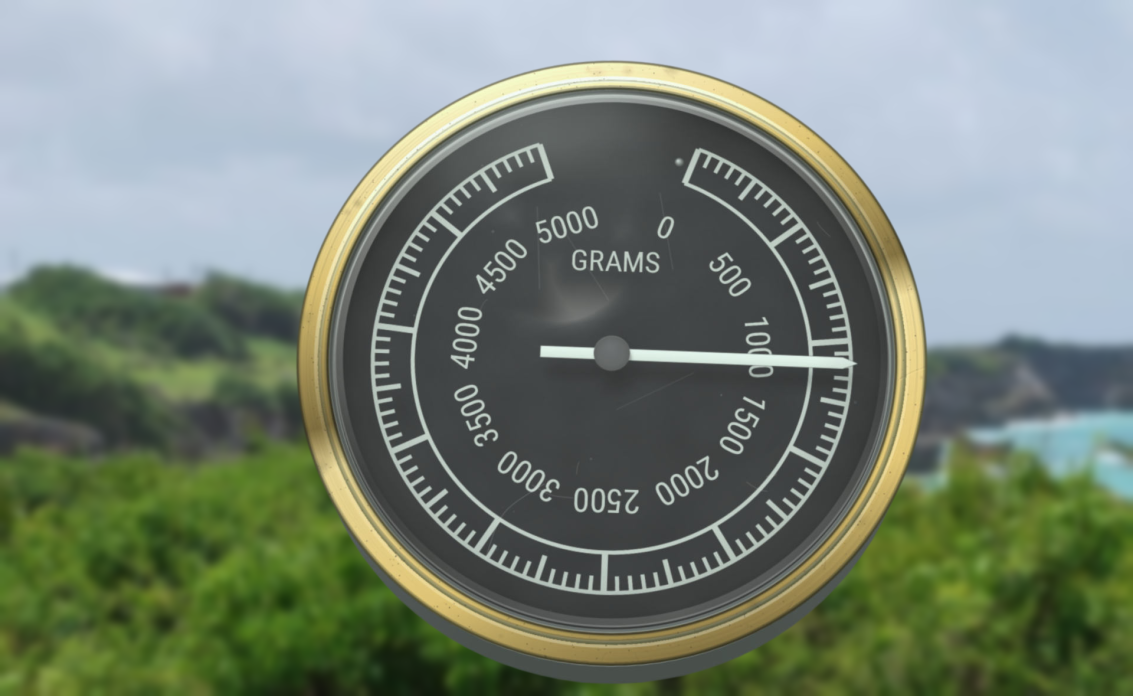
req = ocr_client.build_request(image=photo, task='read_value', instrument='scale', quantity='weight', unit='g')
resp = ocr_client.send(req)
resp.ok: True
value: 1100 g
